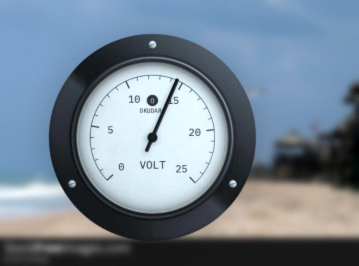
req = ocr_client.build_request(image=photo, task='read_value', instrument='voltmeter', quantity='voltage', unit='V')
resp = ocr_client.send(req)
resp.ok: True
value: 14.5 V
